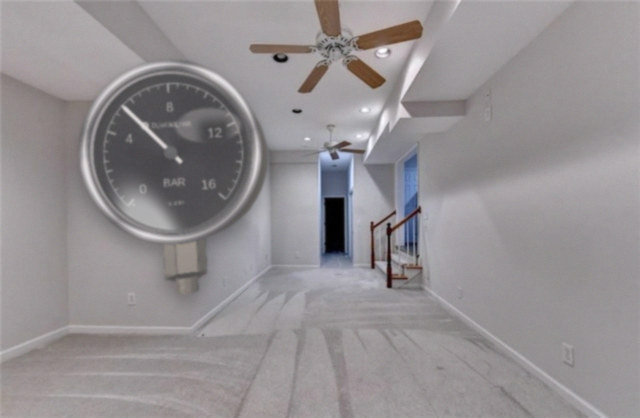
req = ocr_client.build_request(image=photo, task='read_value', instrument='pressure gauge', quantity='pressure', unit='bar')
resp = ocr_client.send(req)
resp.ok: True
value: 5.5 bar
